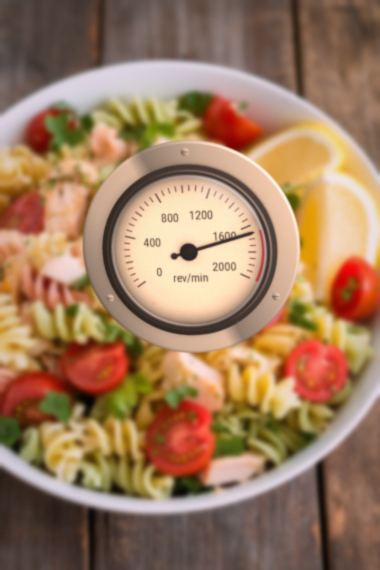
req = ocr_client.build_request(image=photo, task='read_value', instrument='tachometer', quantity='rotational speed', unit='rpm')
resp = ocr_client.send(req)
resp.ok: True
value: 1650 rpm
